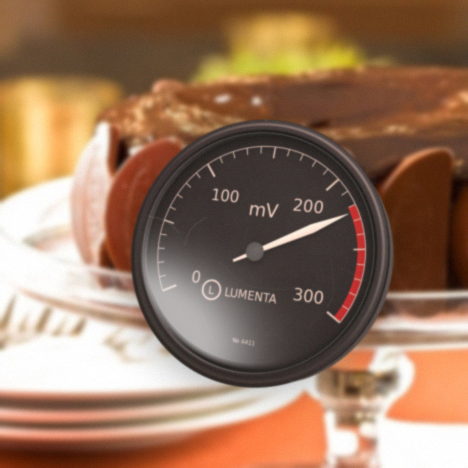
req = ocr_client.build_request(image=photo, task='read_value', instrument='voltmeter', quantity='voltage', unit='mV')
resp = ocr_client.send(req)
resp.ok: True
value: 225 mV
